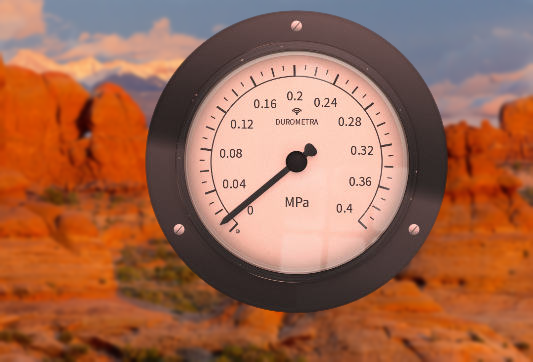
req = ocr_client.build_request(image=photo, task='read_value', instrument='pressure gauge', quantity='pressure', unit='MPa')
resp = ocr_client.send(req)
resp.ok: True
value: 0.01 MPa
